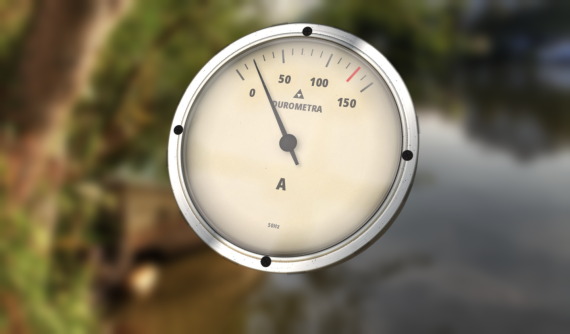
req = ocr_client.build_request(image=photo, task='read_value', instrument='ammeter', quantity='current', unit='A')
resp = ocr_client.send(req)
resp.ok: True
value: 20 A
